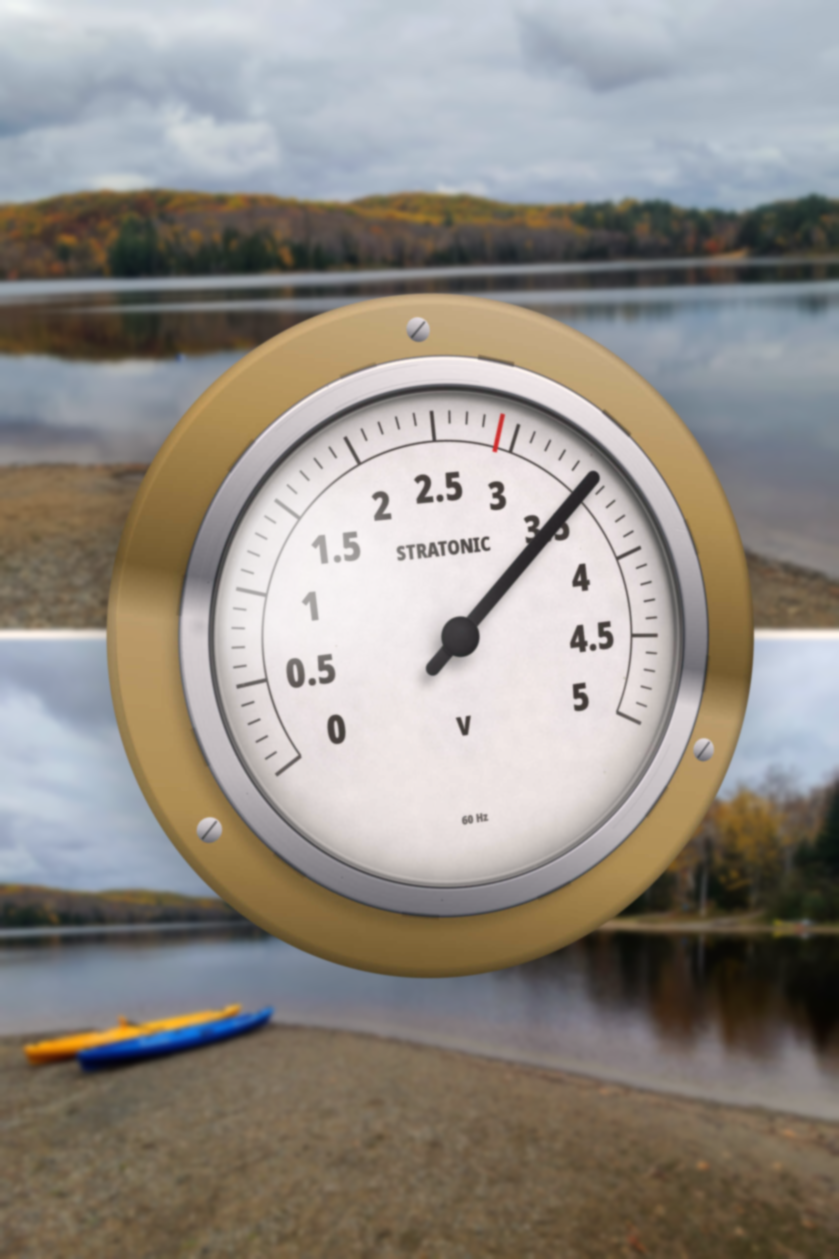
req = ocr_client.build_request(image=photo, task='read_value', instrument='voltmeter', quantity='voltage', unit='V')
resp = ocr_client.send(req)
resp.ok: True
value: 3.5 V
